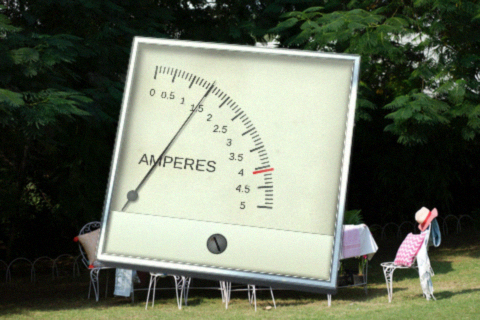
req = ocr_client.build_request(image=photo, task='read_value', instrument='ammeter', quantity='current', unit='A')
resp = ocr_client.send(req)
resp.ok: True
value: 1.5 A
